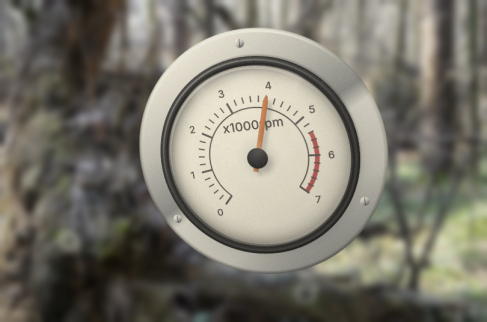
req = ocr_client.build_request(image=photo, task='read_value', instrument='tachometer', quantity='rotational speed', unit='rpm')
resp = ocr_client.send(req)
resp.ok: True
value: 4000 rpm
